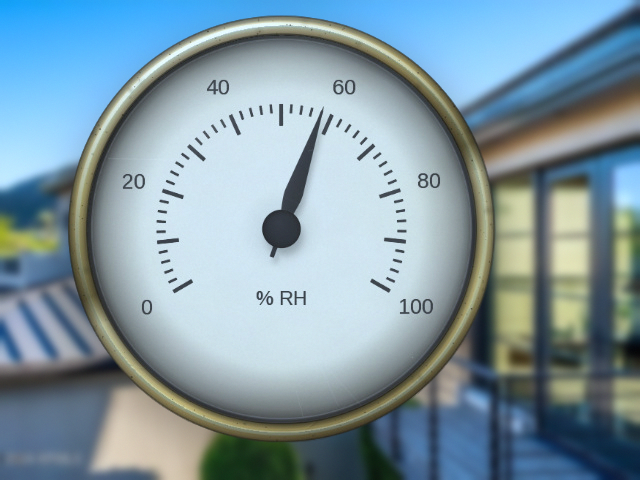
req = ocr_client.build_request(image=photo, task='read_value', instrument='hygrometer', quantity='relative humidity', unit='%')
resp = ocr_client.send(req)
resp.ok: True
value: 58 %
